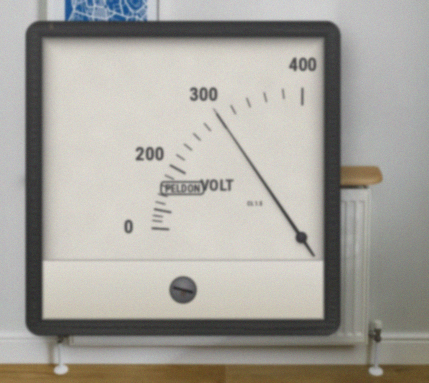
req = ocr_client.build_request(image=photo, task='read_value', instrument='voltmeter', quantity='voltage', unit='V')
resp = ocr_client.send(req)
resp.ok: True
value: 300 V
